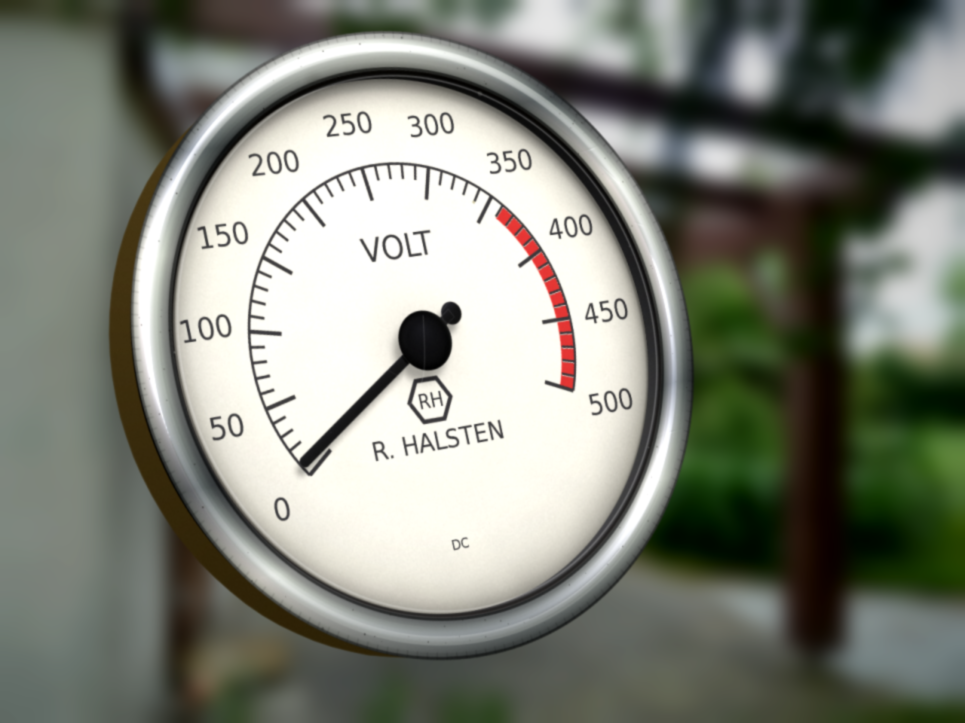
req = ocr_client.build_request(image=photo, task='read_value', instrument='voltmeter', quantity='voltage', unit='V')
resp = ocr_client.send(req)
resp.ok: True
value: 10 V
